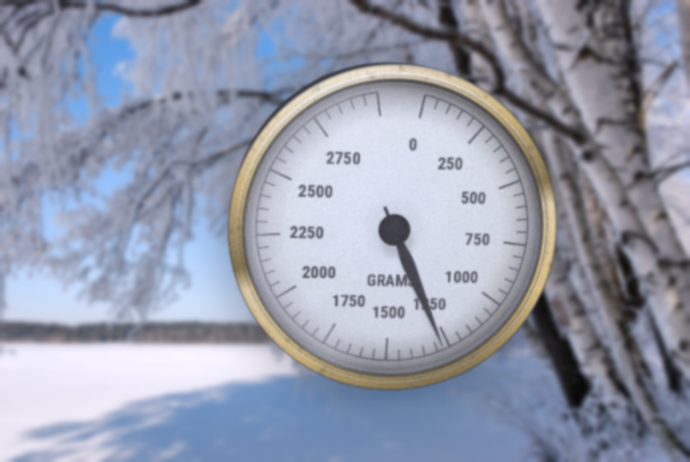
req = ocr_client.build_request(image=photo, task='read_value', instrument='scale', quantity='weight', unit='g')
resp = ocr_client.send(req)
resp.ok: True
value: 1275 g
